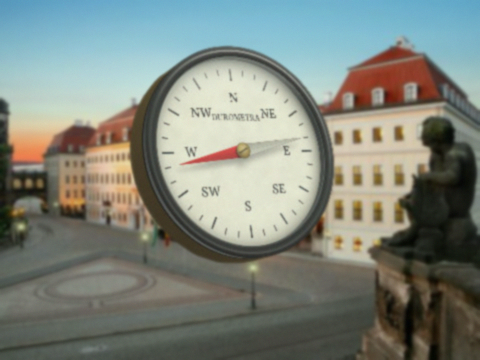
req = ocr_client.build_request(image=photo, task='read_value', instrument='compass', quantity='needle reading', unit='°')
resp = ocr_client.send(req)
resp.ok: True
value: 260 °
